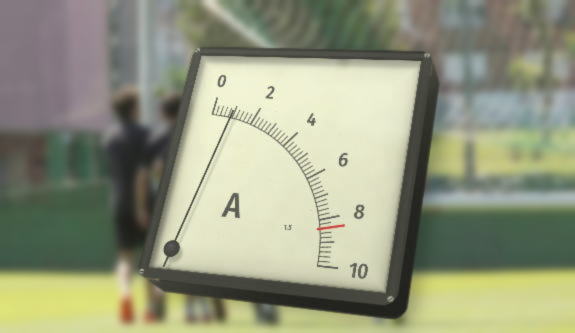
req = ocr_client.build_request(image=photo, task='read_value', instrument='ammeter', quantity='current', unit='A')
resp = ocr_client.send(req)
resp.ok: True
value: 1 A
